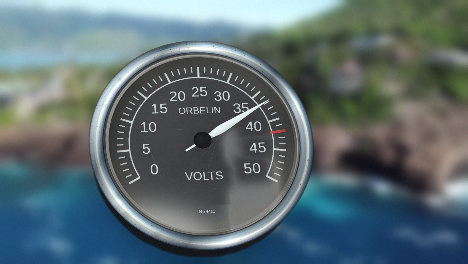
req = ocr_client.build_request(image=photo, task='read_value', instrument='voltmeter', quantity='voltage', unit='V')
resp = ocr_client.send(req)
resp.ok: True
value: 37 V
